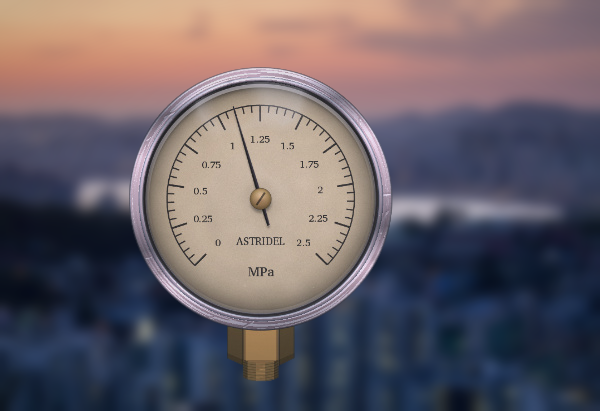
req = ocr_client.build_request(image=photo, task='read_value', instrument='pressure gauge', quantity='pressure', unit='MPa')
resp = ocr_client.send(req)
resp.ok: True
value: 1.1 MPa
